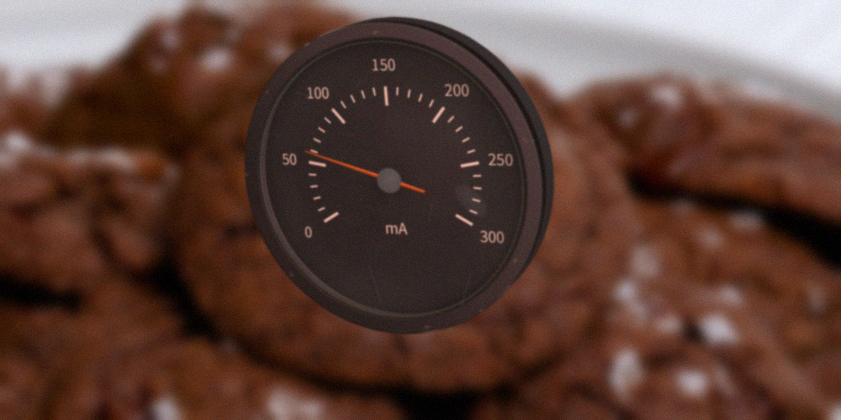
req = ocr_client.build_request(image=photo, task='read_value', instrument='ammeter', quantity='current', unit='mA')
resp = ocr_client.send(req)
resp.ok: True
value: 60 mA
